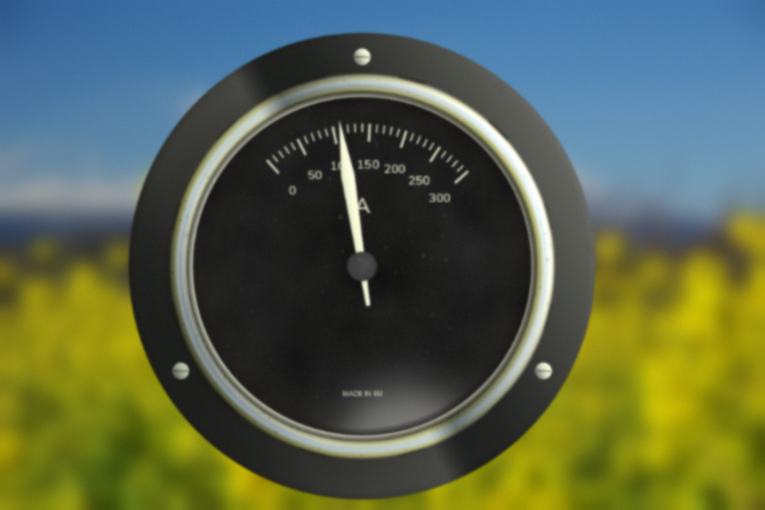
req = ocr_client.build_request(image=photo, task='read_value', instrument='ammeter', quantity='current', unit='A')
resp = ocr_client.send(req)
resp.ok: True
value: 110 A
